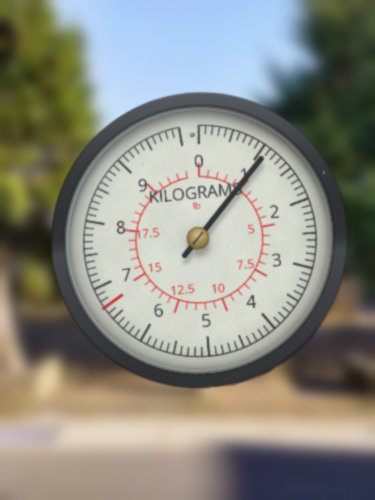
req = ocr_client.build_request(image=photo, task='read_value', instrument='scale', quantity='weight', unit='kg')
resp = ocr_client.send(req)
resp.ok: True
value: 1.1 kg
